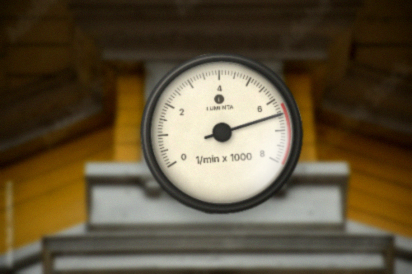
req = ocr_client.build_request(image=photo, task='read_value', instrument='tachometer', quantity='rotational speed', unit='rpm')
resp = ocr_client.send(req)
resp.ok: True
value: 6500 rpm
